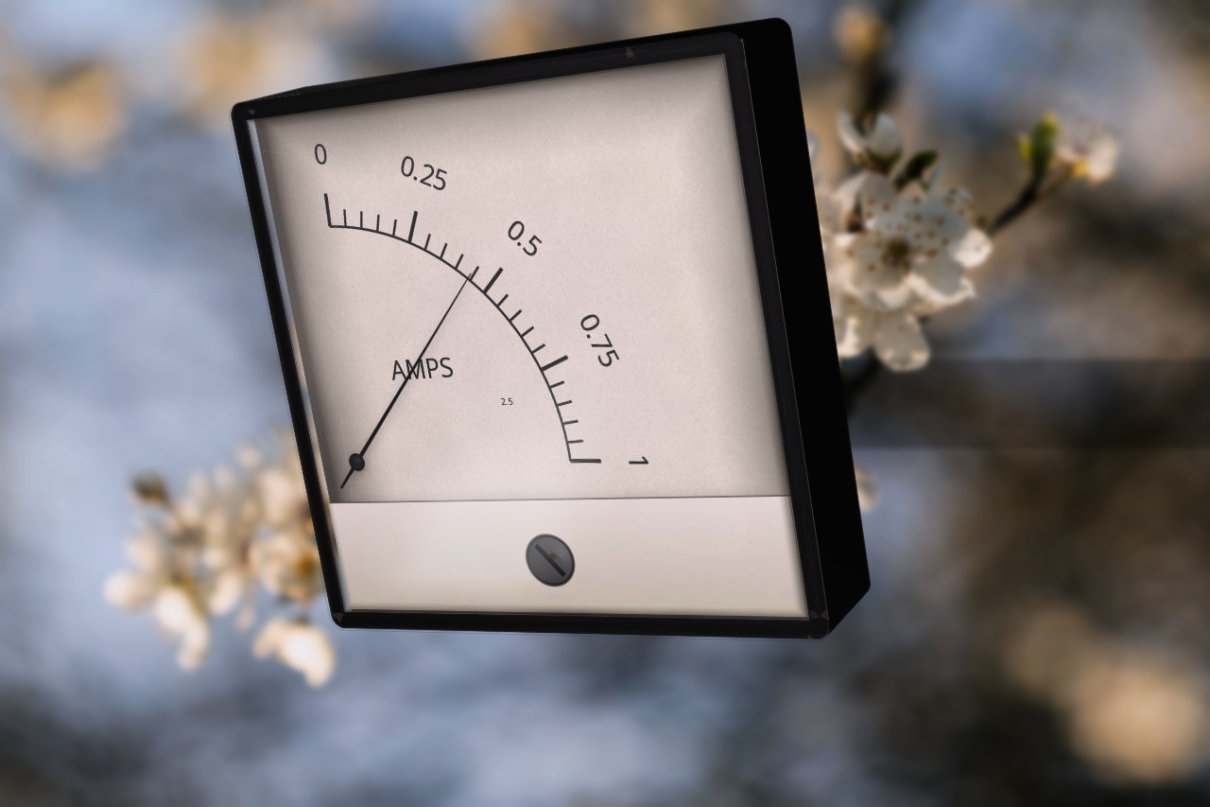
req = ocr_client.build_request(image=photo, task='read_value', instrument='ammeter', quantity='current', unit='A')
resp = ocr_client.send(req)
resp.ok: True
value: 0.45 A
